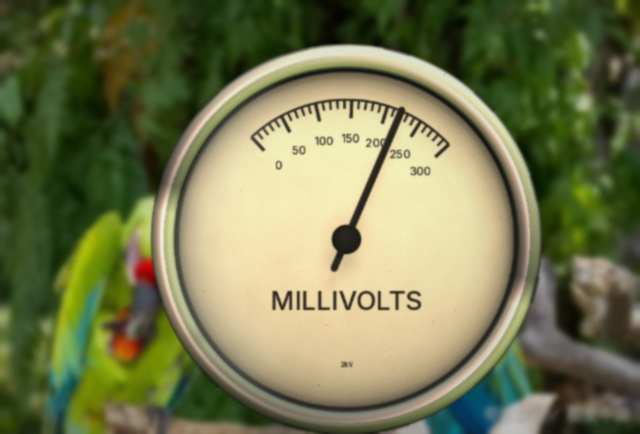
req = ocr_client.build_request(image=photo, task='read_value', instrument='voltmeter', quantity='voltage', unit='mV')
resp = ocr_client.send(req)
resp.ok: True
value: 220 mV
